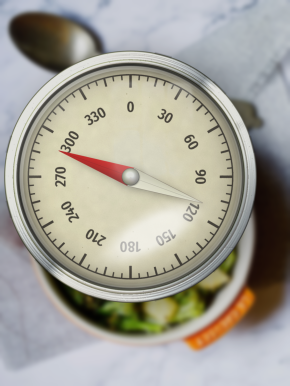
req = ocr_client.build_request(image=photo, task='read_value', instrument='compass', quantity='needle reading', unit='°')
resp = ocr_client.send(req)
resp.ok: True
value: 290 °
